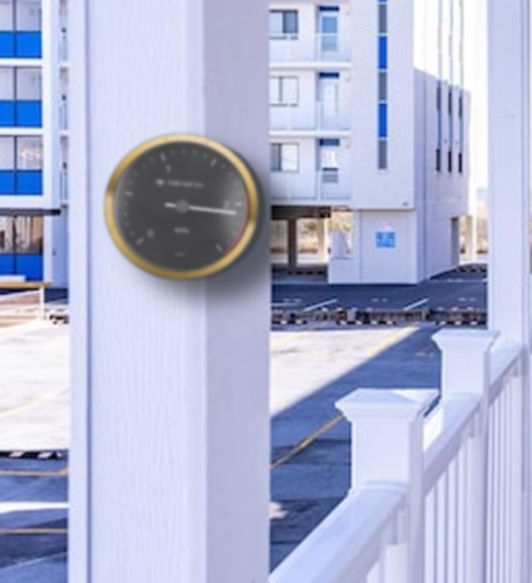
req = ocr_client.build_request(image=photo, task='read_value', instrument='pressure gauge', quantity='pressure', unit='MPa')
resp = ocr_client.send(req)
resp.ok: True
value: 2.1 MPa
